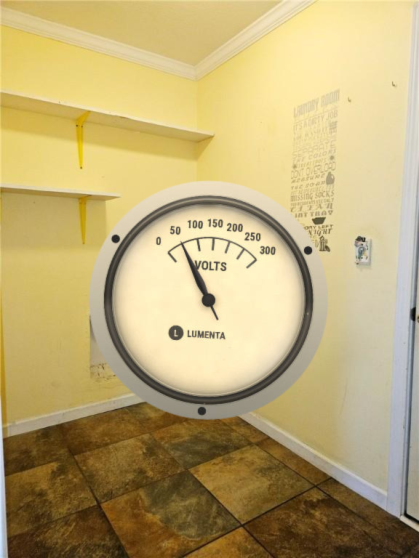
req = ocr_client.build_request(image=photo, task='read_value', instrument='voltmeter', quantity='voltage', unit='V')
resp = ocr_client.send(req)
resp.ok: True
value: 50 V
